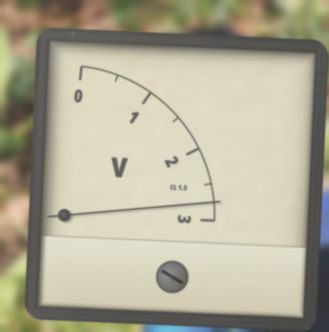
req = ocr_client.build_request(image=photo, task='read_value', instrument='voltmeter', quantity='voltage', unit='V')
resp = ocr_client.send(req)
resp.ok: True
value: 2.75 V
